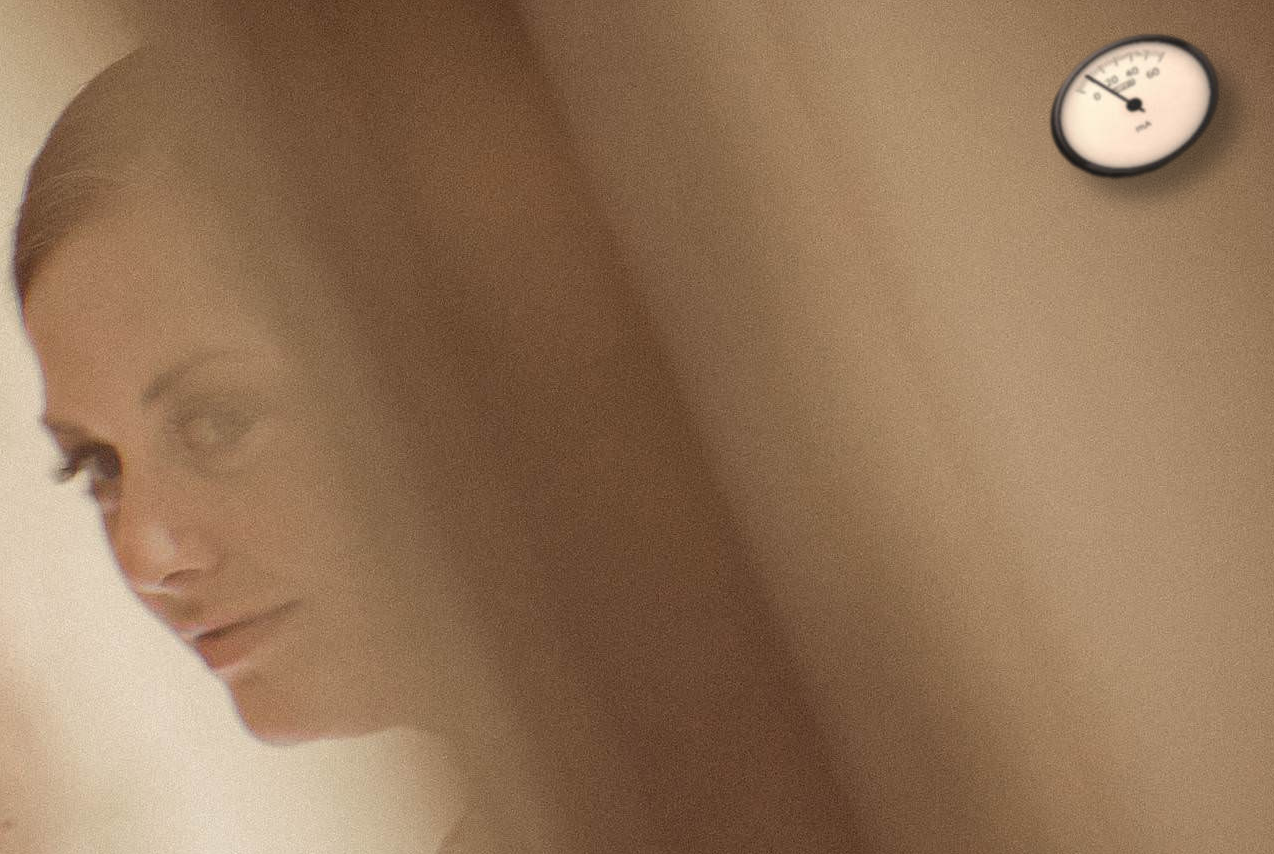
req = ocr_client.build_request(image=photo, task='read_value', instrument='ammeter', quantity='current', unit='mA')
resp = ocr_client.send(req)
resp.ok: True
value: 10 mA
